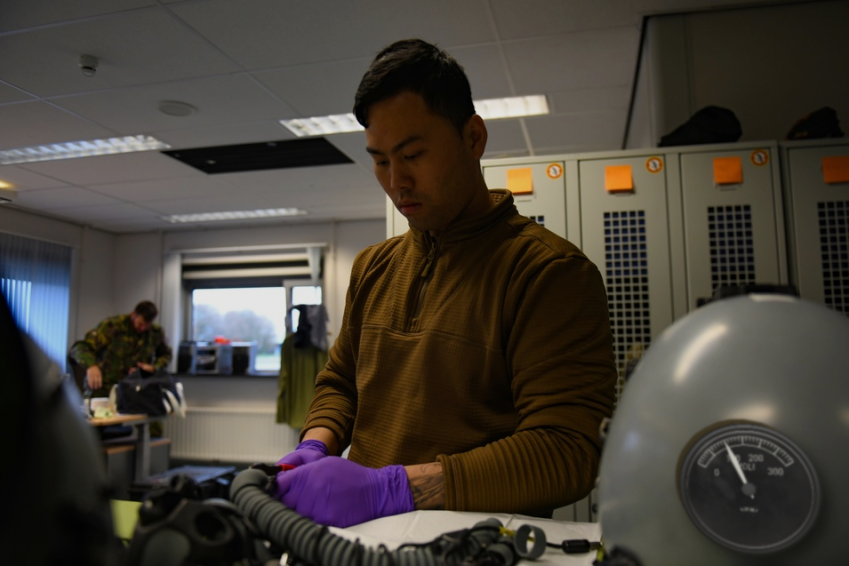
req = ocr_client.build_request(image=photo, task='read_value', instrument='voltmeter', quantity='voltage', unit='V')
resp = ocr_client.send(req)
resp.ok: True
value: 100 V
